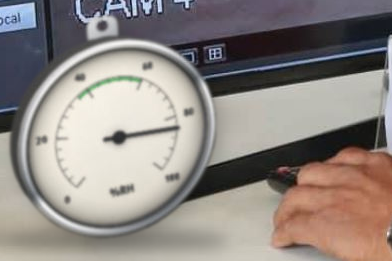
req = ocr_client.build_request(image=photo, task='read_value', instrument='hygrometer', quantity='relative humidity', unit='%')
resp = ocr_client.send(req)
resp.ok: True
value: 84 %
